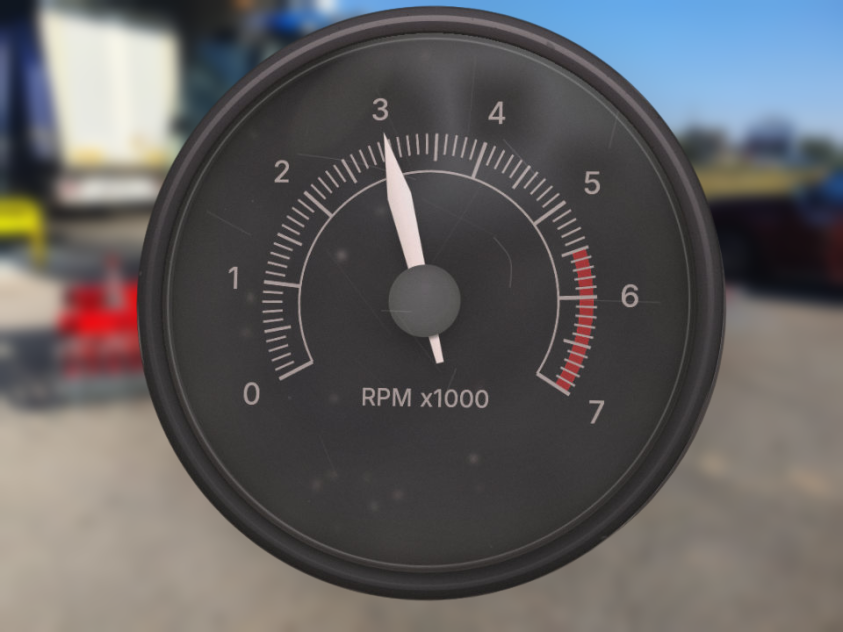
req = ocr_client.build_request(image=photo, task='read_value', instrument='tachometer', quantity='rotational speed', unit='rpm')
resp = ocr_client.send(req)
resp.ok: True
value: 3000 rpm
